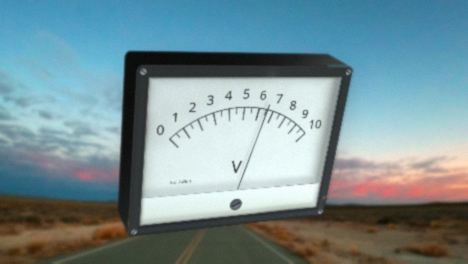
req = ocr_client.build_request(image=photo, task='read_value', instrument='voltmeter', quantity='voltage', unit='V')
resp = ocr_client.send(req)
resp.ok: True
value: 6.5 V
